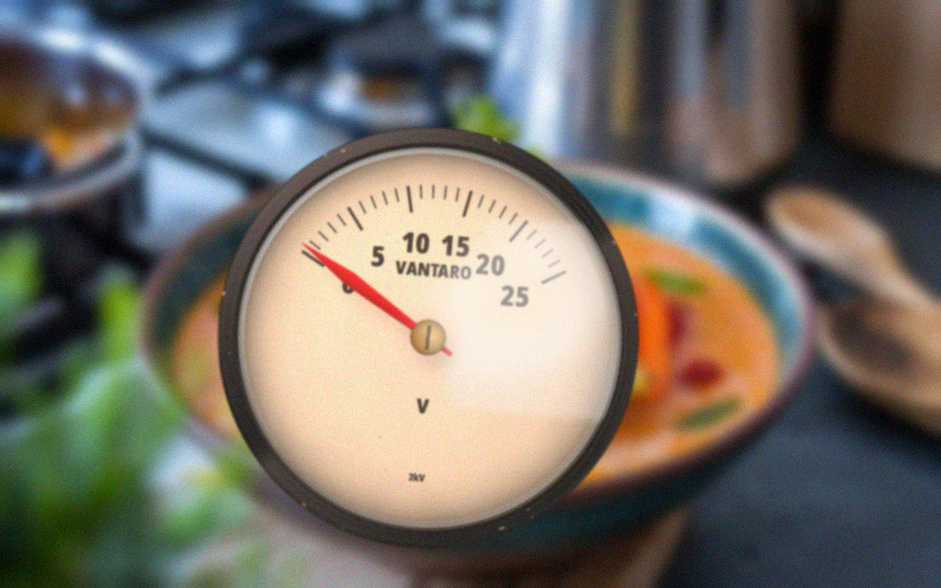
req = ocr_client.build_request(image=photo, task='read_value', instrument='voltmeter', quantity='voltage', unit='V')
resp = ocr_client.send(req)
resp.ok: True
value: 0.5 V
